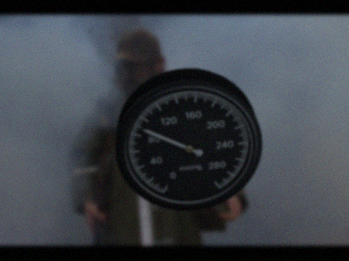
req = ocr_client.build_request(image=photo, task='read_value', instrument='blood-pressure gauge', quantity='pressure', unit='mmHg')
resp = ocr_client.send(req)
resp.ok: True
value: 90 mmHg
